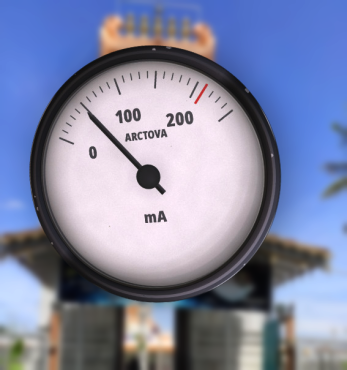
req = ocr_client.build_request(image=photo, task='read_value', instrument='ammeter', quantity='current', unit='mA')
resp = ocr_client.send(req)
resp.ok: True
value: 50 mA
